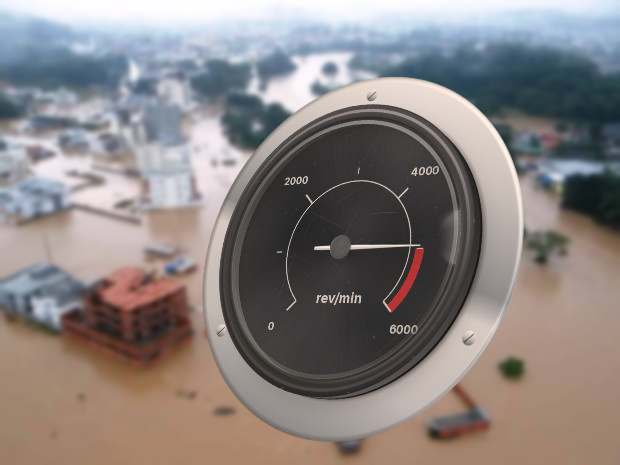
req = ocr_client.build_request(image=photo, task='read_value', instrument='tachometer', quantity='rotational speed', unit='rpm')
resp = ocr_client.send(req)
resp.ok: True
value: 5000 rpm
